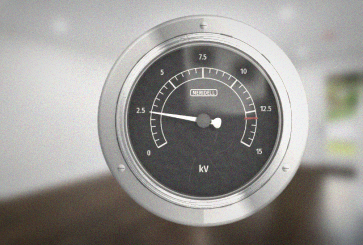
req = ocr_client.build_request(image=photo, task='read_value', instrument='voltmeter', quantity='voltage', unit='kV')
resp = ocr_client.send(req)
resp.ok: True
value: 2.5 kV
